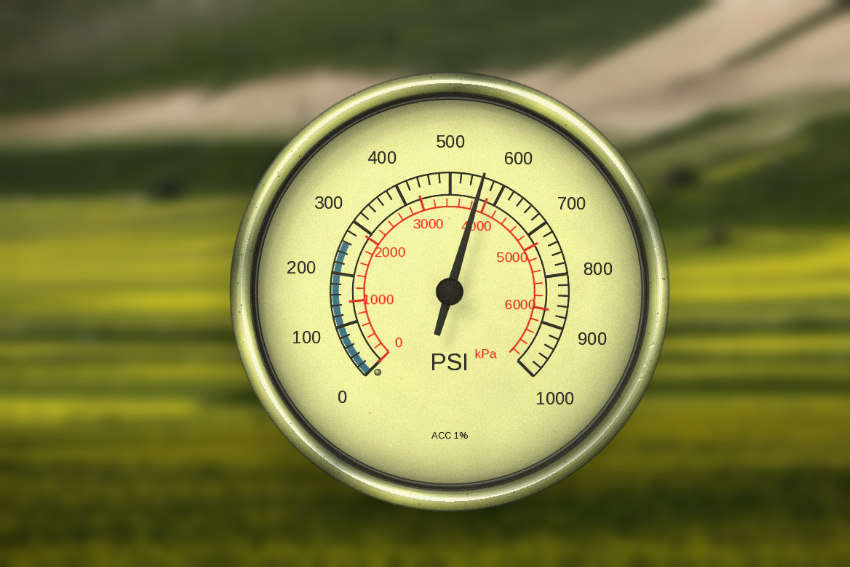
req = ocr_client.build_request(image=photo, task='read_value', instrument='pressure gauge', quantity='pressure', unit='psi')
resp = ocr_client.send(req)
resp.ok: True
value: 560 psi
